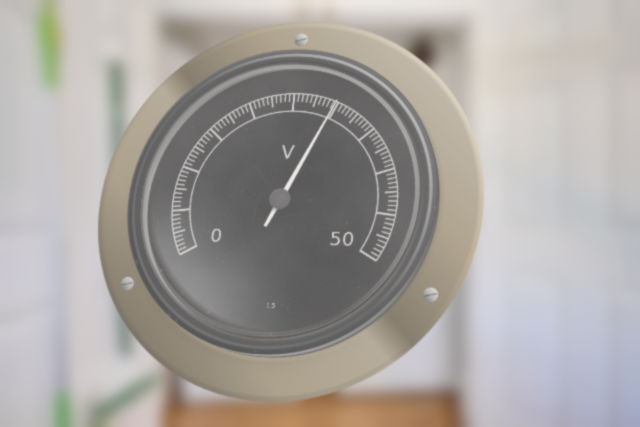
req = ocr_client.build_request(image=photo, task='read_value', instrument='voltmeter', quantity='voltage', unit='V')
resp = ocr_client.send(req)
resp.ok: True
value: 30 V
